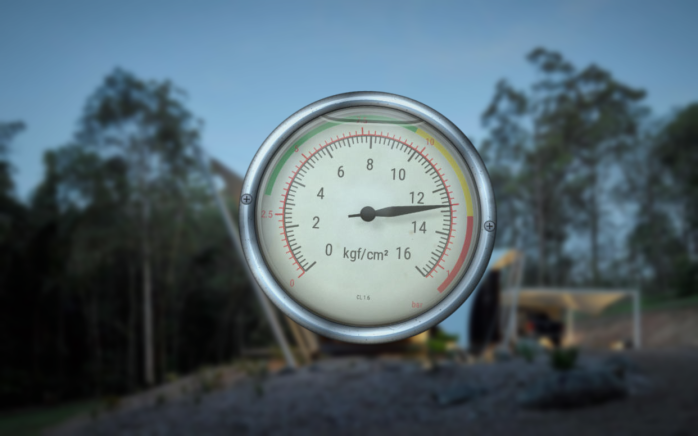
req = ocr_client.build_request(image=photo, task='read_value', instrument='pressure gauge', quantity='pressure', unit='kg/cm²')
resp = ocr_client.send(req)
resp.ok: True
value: 12.8 kg/cm²
